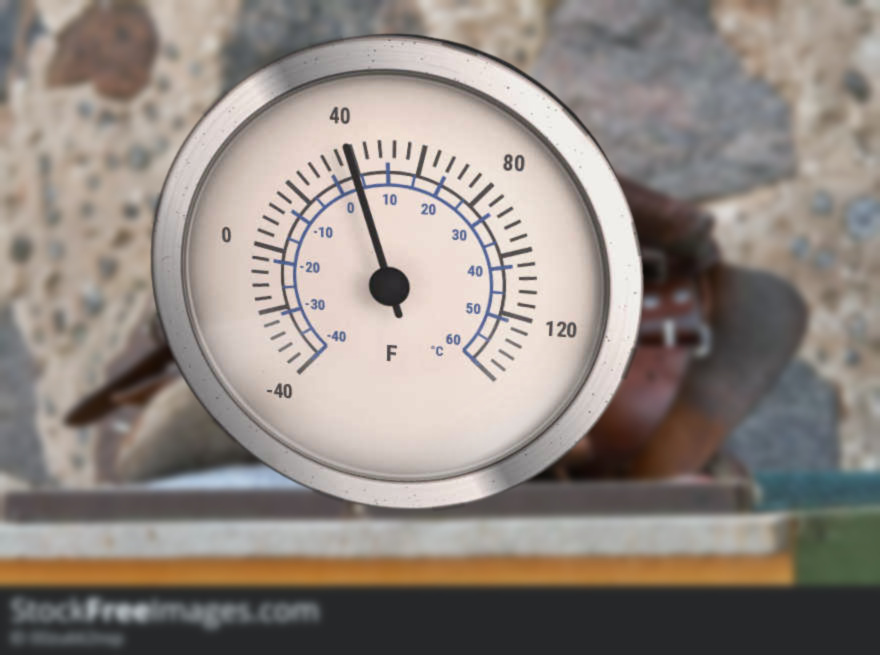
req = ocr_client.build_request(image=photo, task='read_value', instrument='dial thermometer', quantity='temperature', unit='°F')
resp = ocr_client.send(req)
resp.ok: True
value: 40 °F
